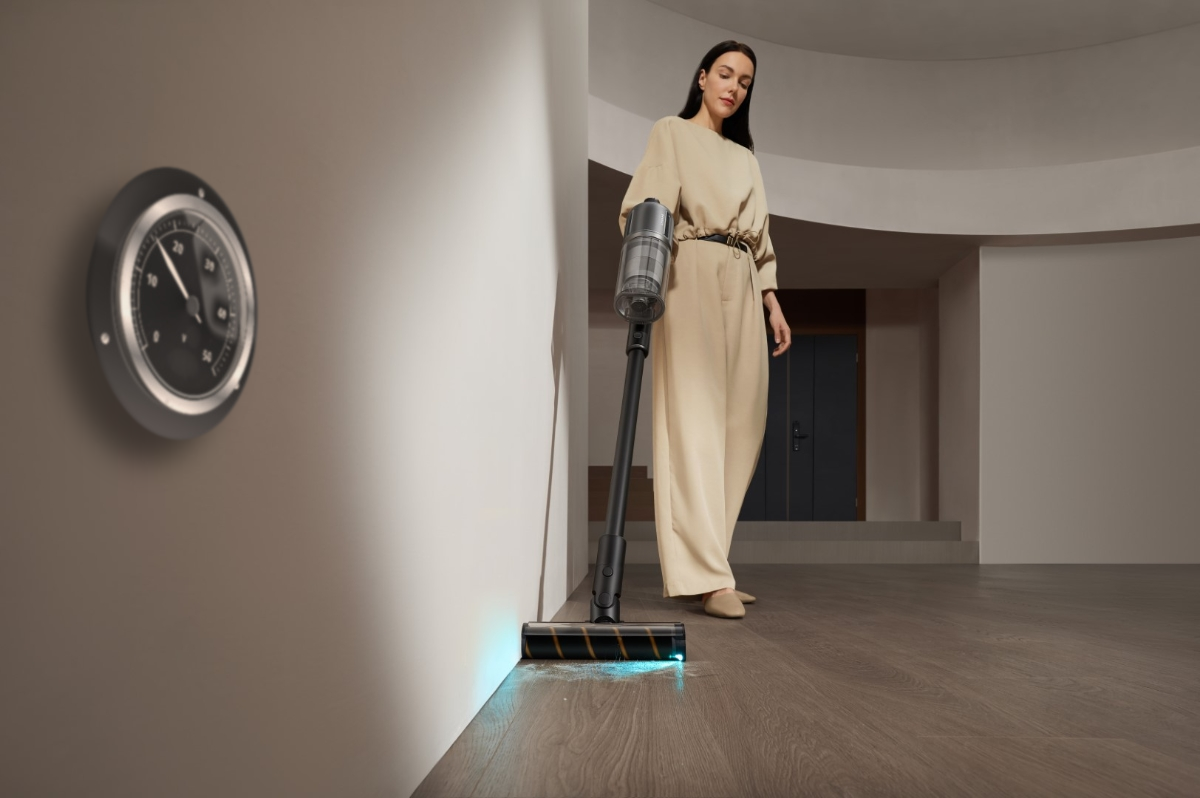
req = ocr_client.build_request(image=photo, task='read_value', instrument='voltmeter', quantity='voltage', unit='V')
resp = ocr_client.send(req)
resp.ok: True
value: 15 V
